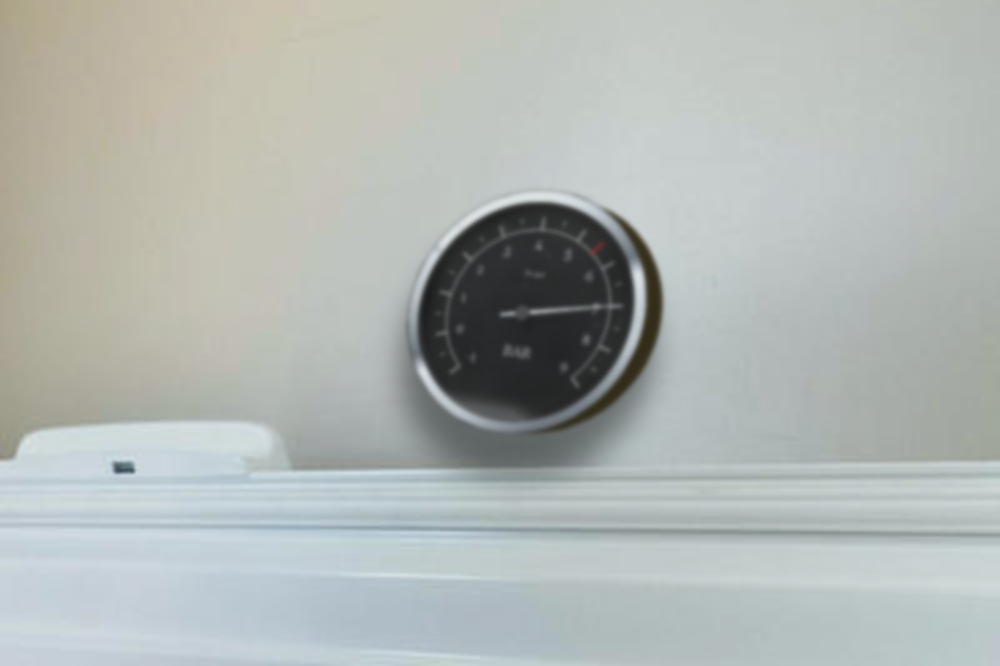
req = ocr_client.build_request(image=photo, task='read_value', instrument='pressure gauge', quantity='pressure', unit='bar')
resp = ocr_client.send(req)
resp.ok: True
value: 7 bar
